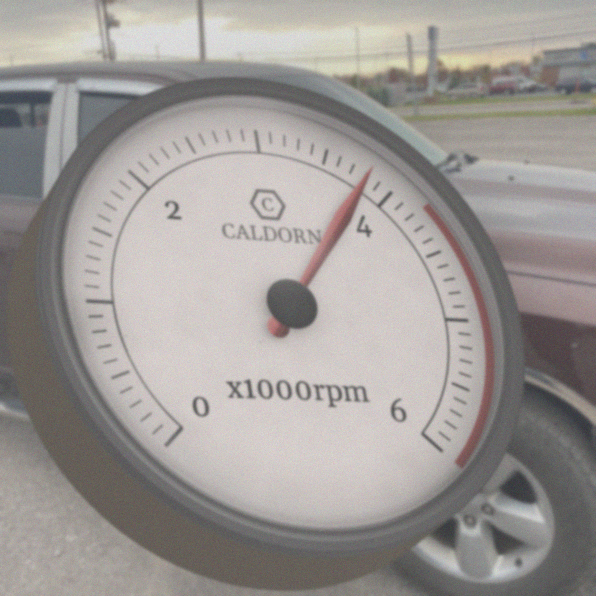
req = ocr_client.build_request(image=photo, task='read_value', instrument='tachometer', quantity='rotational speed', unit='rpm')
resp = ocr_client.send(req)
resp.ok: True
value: 3800 rpm
